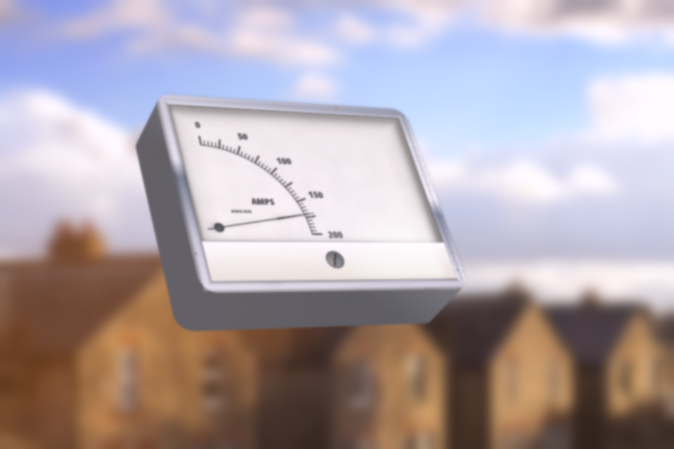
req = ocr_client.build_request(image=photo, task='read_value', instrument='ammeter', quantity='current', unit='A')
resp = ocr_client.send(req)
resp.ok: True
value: 175 A
